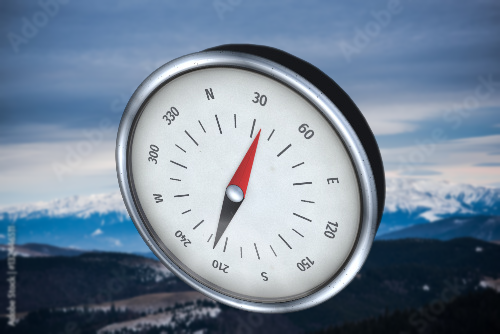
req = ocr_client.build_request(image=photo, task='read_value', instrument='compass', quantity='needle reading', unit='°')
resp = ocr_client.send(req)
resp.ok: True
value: 37.5 °
